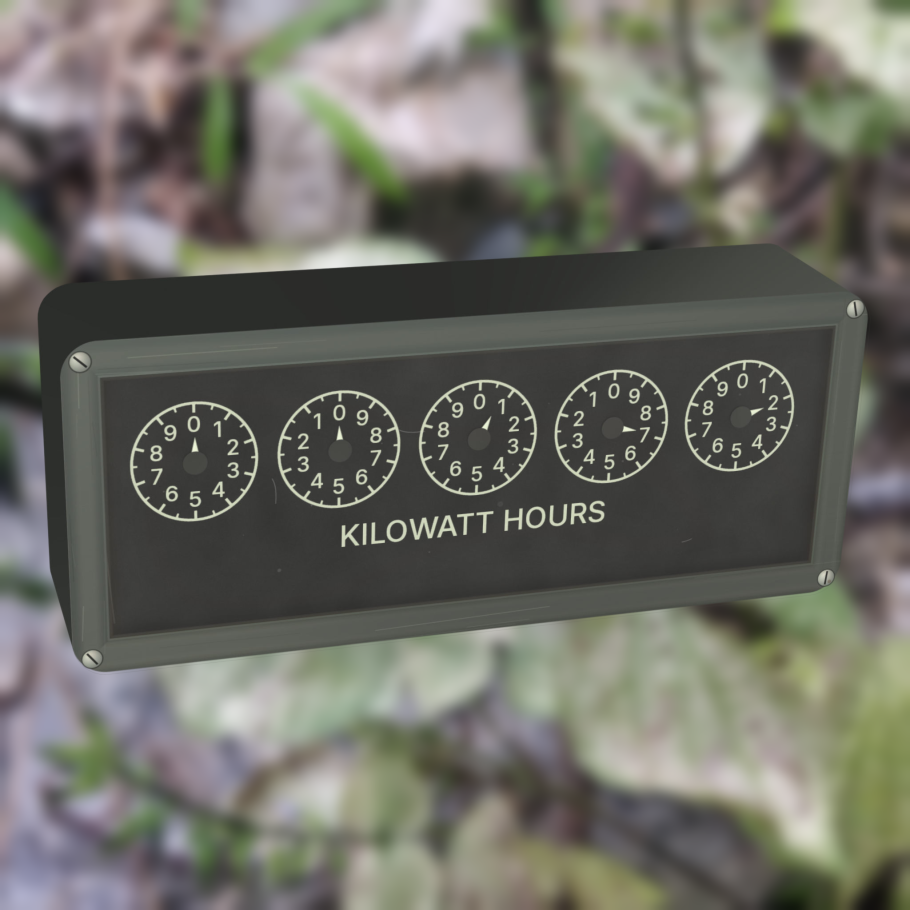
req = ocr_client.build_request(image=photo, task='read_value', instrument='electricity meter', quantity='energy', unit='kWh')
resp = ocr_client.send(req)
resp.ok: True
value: 72 kWh
